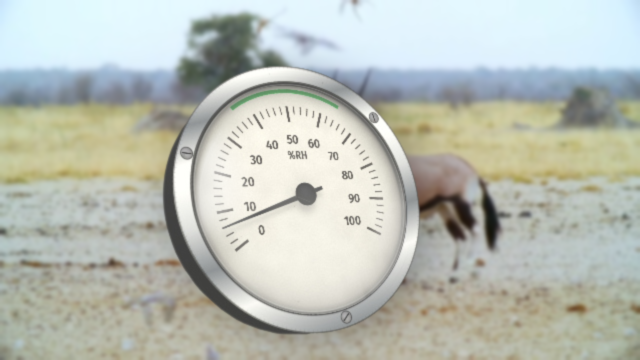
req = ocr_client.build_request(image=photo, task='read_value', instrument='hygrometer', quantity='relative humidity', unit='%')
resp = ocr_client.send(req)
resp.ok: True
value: 6 %
